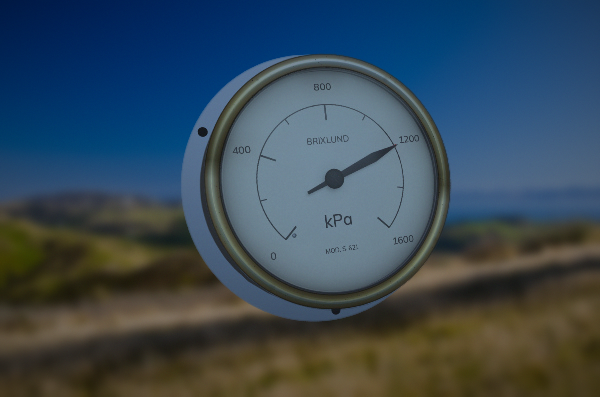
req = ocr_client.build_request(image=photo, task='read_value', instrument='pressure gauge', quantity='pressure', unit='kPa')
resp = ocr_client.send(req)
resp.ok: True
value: 1200 kPa
